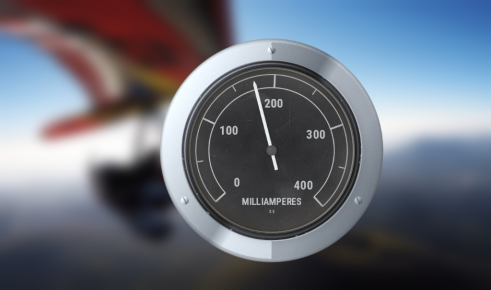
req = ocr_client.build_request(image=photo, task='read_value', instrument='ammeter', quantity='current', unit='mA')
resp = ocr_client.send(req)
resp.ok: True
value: 175 mA
